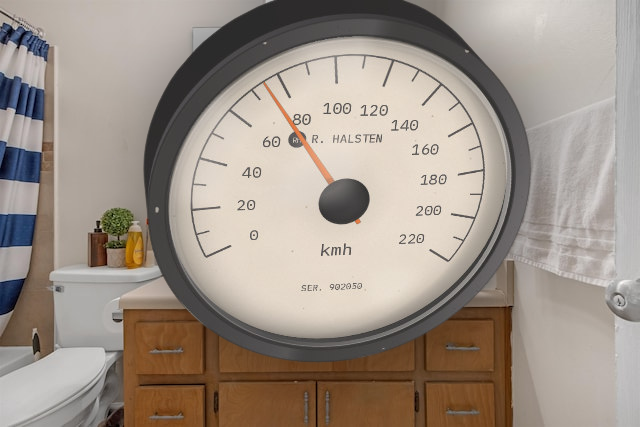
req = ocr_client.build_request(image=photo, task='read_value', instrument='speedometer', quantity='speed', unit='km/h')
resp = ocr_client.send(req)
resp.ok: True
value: 75 km/h
